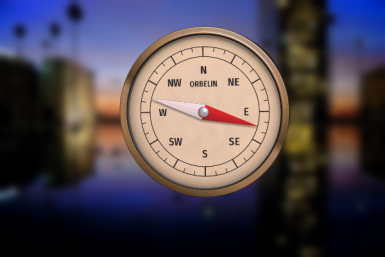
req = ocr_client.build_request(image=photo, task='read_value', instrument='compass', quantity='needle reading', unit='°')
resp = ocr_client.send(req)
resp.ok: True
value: 105 °
